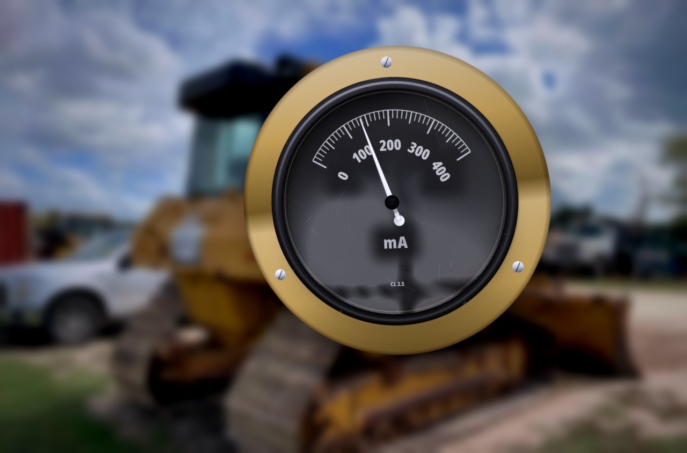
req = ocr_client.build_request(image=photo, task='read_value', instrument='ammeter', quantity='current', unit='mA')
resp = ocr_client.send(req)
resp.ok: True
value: 140 mA
